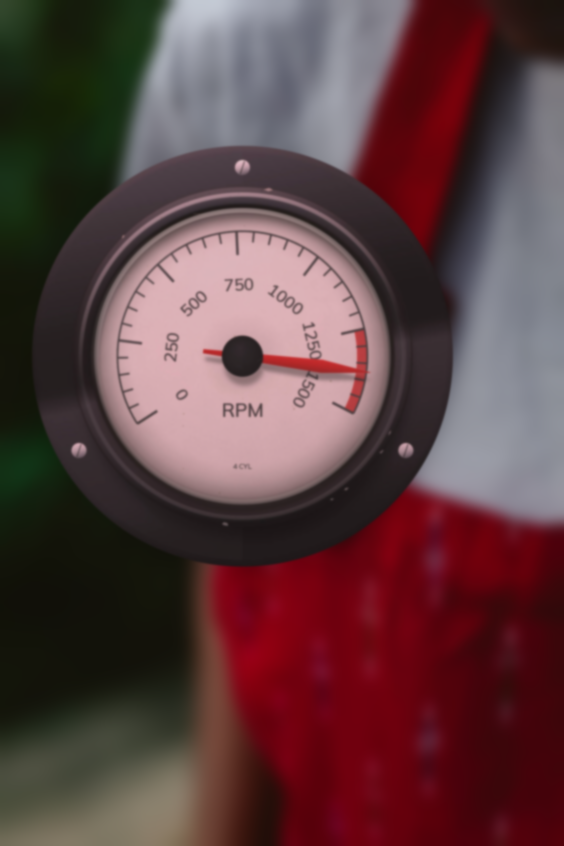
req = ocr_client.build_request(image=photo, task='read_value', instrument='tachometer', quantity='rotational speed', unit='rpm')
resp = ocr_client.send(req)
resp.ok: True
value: 1375 rpm
